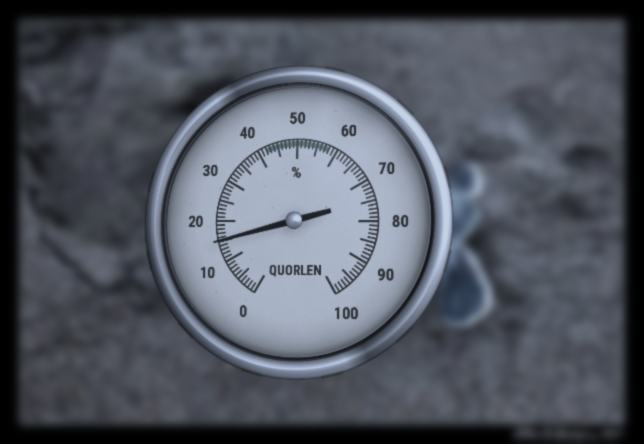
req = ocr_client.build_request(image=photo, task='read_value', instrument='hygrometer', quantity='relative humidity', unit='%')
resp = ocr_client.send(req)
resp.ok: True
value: 15 %
